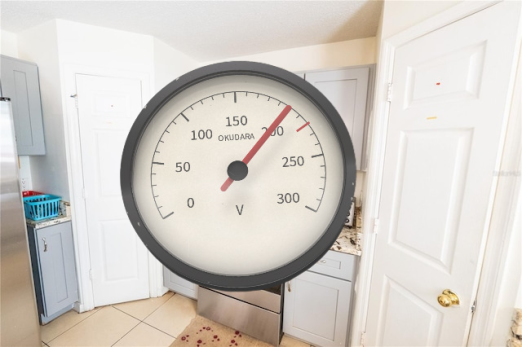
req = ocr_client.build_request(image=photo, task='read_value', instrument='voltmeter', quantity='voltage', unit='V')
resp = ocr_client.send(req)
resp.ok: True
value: 200 V
